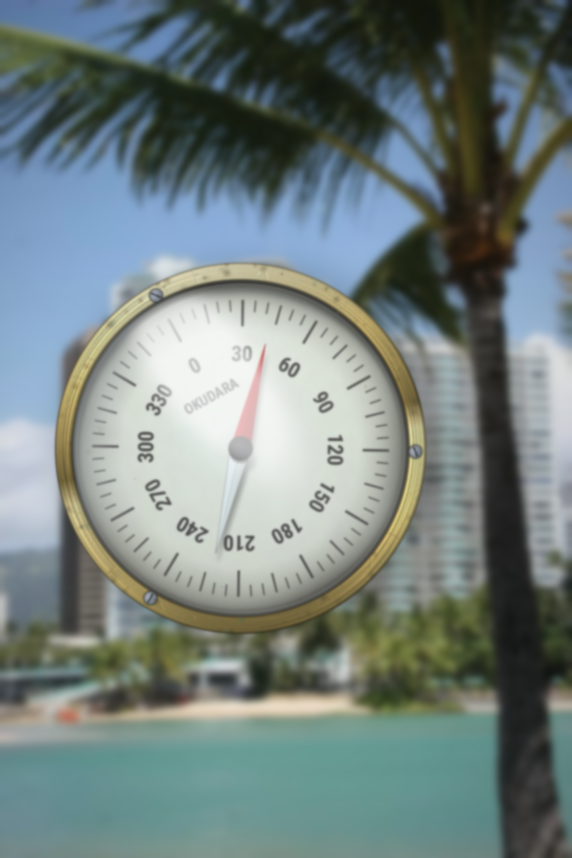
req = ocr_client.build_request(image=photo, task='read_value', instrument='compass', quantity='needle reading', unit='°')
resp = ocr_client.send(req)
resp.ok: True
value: 42.5 °
